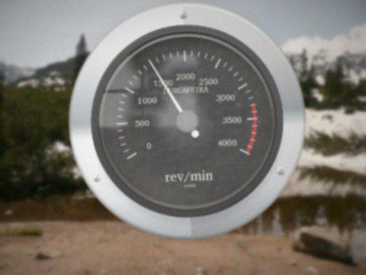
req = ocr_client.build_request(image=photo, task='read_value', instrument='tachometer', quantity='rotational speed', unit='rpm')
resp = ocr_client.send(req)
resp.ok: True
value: 1500 rpm
